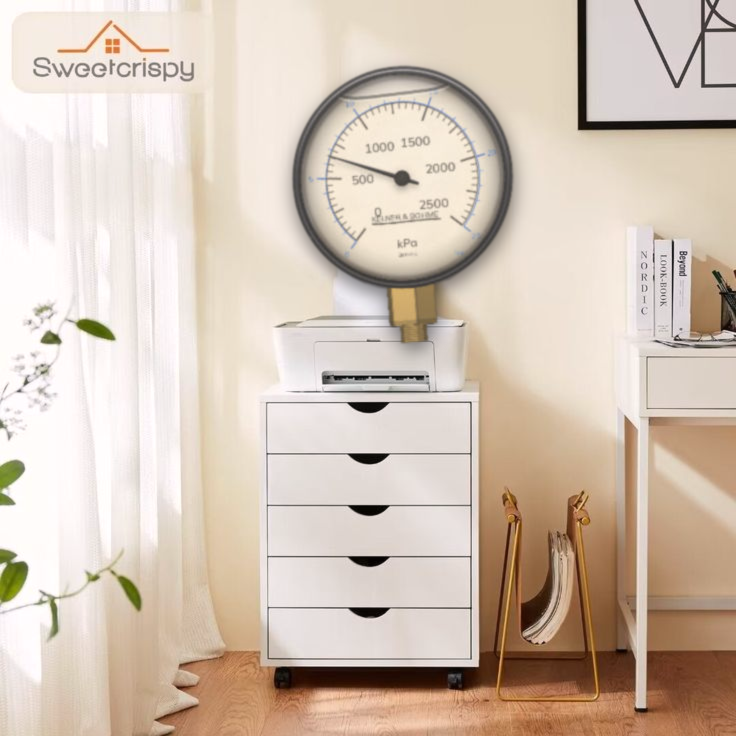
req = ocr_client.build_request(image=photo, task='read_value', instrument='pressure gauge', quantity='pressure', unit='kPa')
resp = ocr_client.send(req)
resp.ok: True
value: 650 kPa
